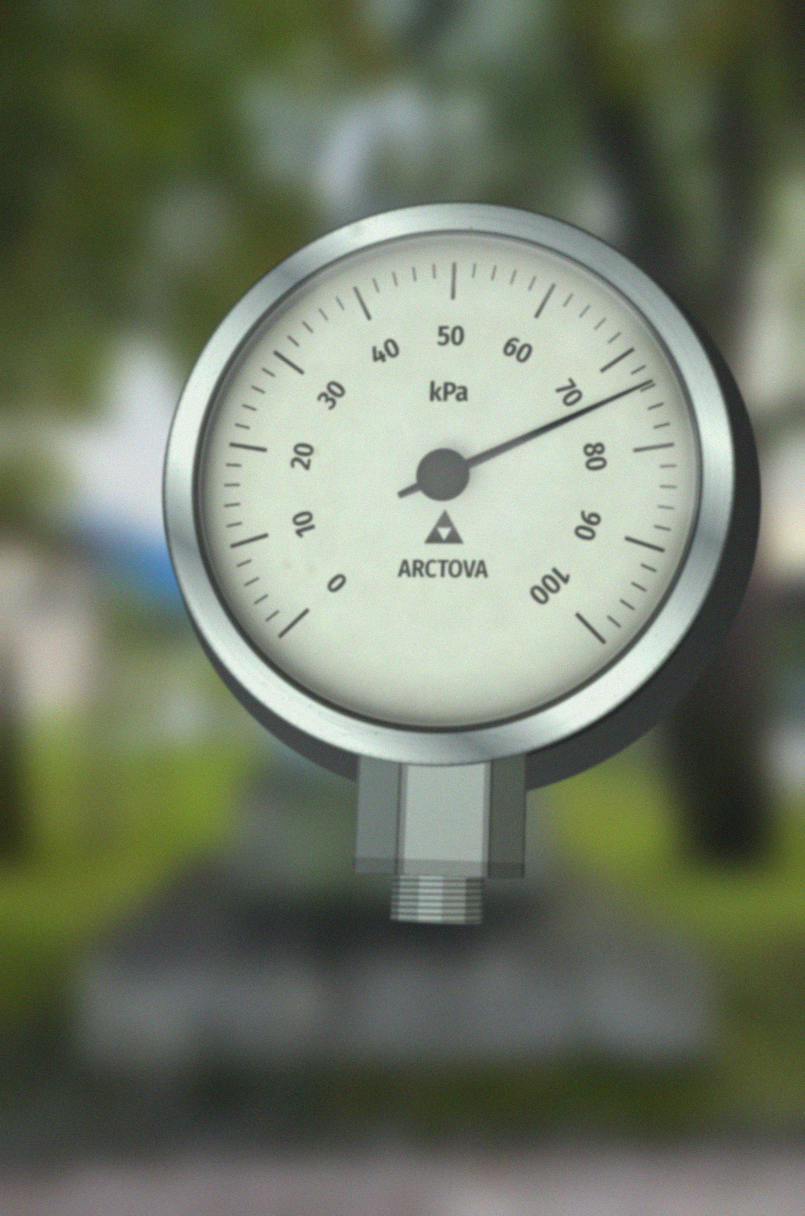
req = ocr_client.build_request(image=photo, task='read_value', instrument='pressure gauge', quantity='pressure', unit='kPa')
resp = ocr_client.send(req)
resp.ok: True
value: 74 kPa
